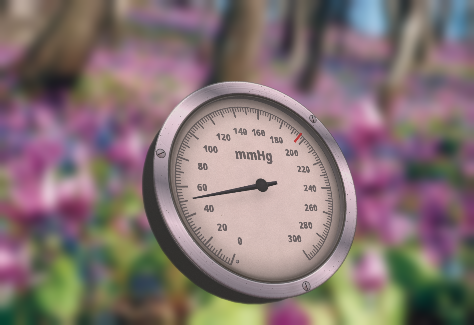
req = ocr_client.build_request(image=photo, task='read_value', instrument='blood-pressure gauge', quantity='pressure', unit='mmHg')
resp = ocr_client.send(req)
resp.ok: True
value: 50 mmHg
